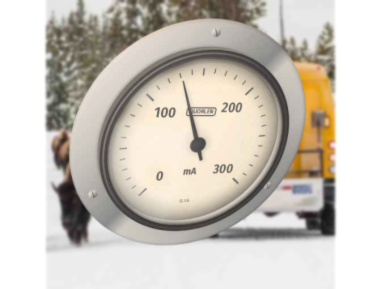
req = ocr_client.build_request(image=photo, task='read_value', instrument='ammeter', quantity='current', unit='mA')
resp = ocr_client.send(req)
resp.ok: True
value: 130 mA
